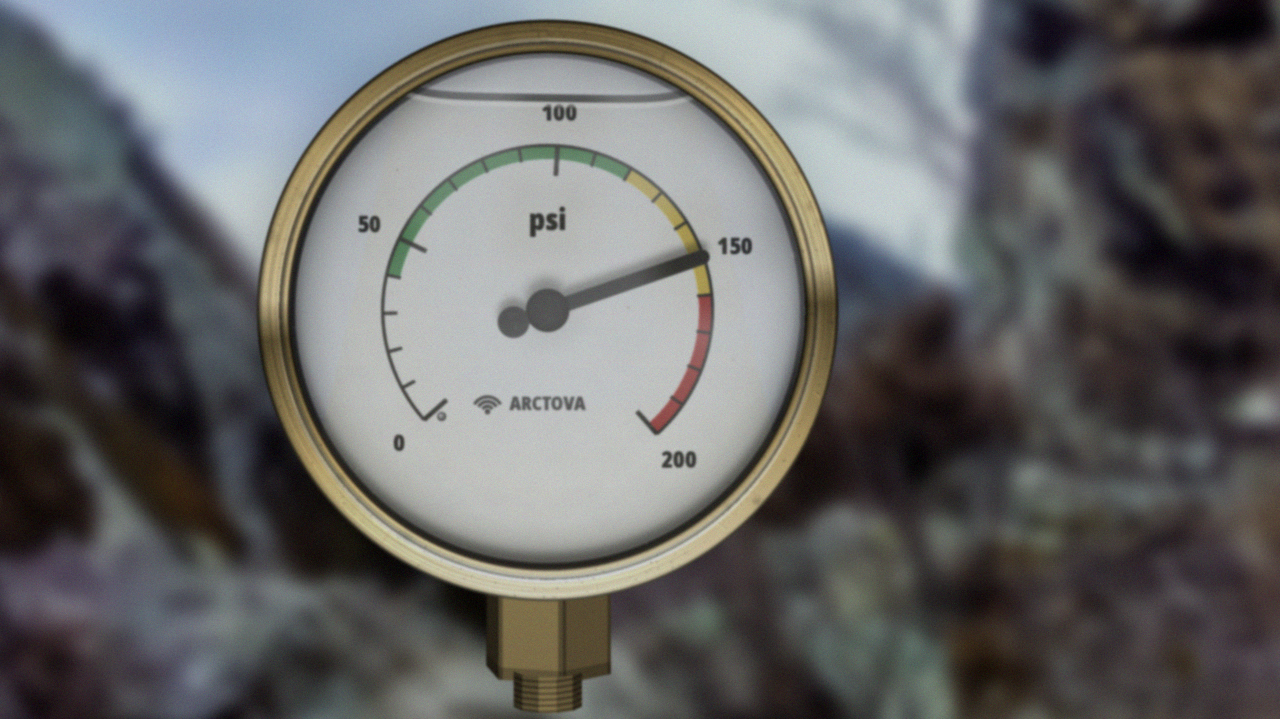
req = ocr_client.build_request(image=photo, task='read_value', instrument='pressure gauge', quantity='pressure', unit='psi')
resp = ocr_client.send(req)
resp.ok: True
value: 150 psi
